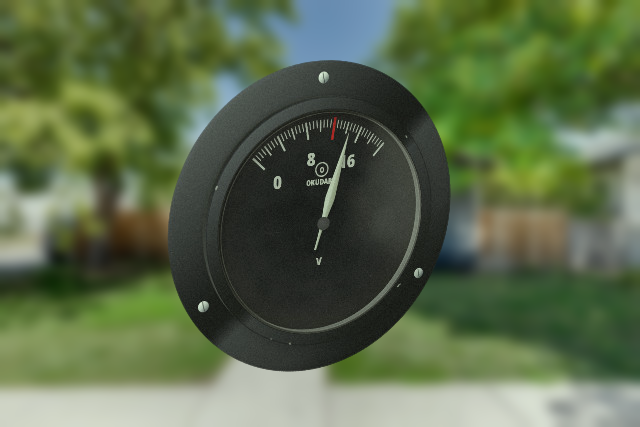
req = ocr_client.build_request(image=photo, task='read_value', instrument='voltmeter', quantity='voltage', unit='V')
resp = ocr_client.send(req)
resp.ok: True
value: 14 V
